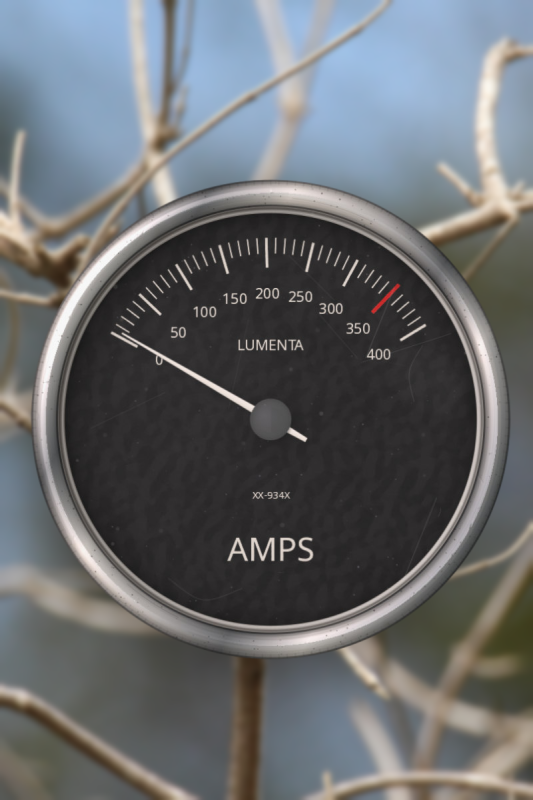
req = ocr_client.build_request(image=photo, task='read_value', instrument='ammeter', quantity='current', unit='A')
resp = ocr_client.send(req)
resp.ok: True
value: 5 A
